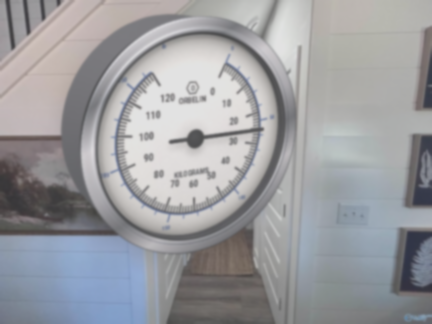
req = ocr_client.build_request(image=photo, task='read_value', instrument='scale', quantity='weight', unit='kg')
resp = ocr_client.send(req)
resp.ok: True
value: 25 kg
